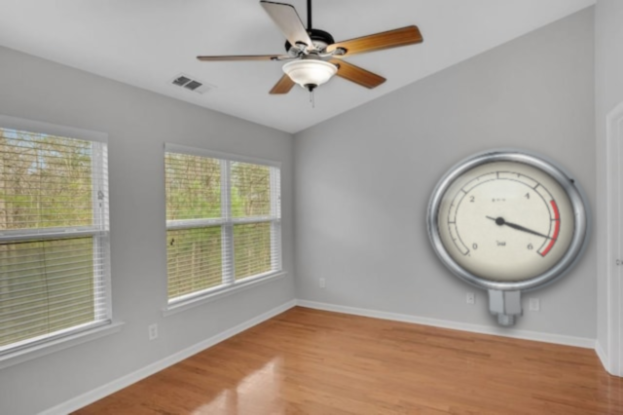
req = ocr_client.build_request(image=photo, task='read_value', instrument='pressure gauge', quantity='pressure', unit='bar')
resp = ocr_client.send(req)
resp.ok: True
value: 5.5 bar
